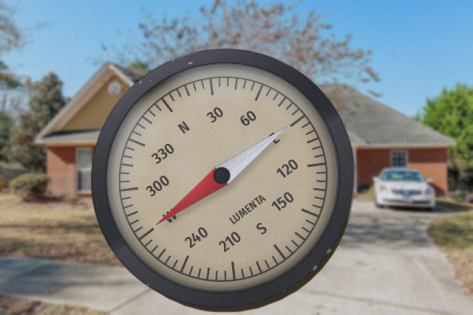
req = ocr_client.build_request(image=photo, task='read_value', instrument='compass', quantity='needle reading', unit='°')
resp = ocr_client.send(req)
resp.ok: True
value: 270 °
